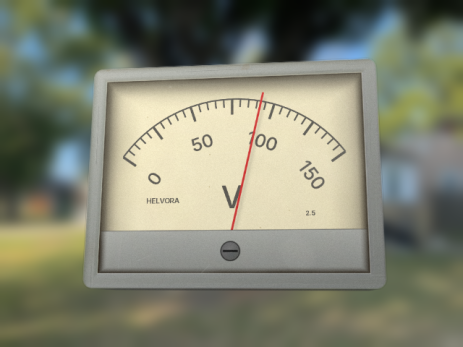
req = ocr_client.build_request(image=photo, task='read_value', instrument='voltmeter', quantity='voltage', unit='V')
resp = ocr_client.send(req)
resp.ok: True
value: 92.5 V
